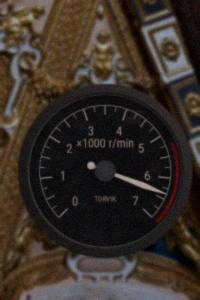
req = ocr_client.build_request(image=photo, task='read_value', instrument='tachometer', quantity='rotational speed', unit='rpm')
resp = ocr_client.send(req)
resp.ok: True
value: 6375 rpm
